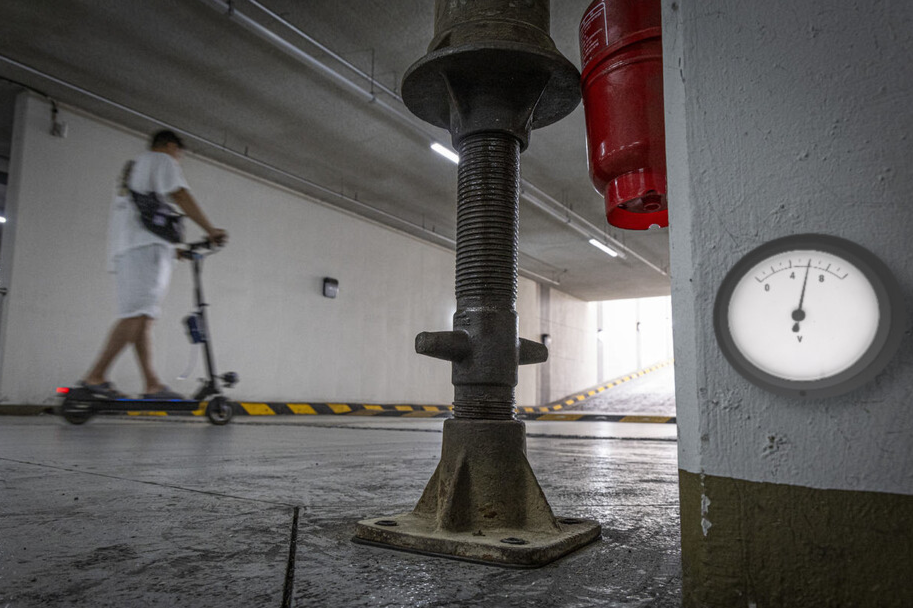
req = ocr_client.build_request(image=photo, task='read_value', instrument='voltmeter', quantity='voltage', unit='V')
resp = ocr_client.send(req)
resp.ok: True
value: 6 V
